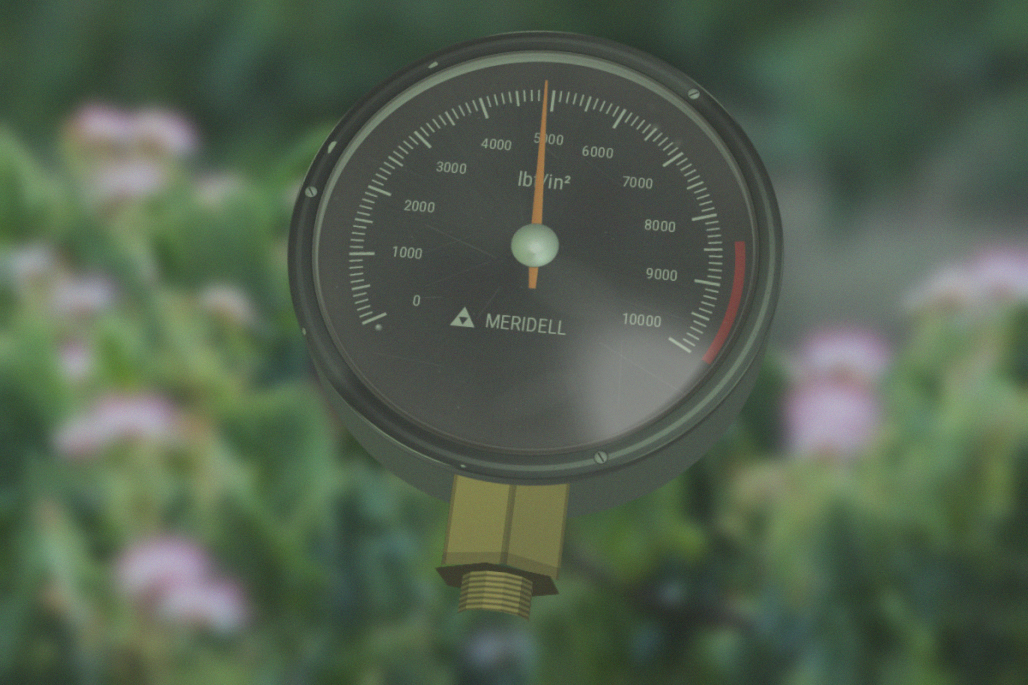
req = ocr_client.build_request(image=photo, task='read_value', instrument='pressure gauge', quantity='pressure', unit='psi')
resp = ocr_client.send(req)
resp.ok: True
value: 4900 psi
